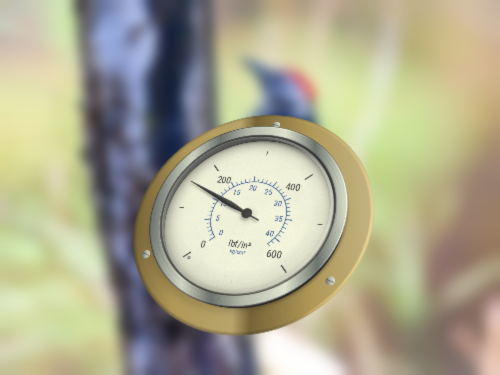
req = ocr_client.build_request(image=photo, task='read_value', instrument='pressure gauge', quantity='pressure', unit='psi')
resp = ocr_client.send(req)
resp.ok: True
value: 150 psi
